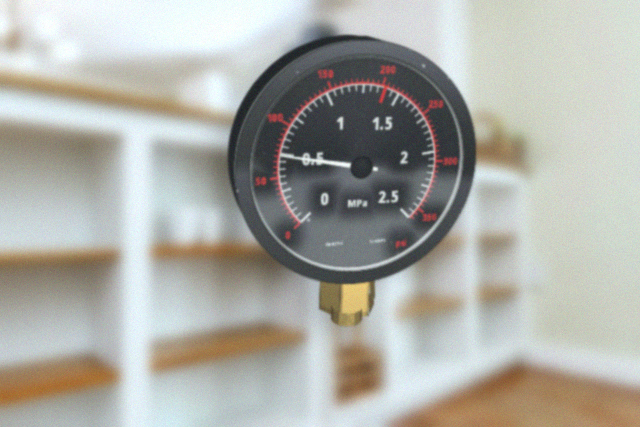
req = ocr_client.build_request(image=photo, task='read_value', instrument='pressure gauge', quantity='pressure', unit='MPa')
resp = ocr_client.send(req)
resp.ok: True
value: 0.5 MPa
